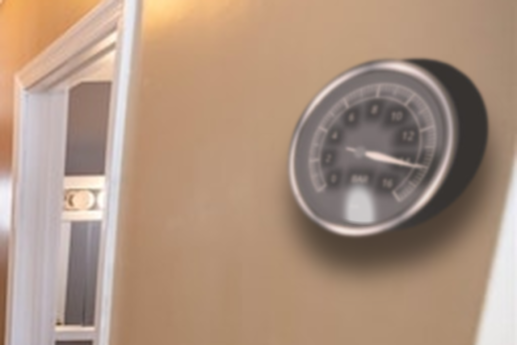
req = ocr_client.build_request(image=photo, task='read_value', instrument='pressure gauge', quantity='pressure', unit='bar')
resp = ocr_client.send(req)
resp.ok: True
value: 14 bar
